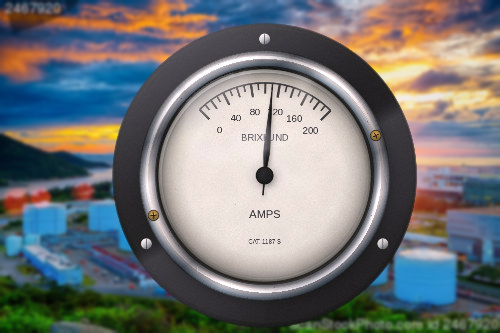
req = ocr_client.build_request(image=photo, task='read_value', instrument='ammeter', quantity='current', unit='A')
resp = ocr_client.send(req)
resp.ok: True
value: 110 A
